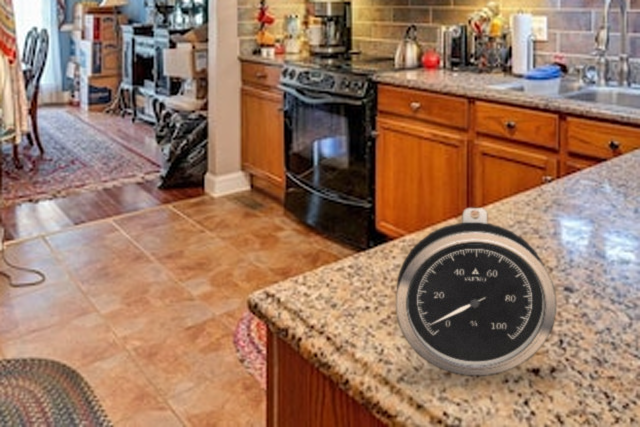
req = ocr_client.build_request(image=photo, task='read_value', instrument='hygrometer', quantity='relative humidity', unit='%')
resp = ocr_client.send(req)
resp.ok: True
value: 5 %
